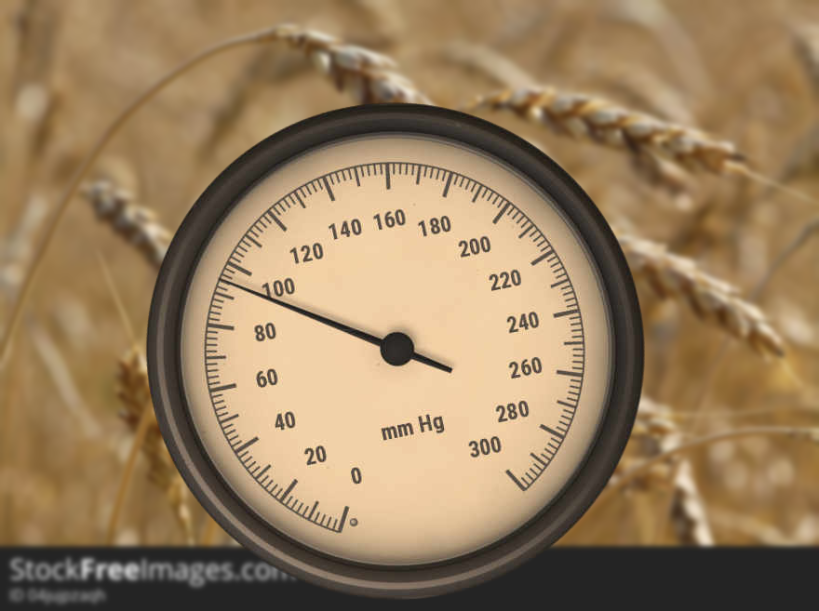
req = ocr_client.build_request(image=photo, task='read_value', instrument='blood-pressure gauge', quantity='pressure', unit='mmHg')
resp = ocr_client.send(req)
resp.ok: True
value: 94 mmHg
